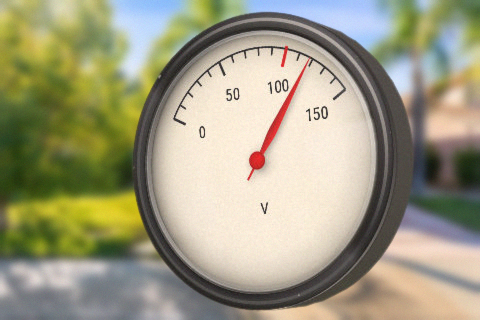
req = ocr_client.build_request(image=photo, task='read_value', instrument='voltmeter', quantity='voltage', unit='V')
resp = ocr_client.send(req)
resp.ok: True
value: 120 V
